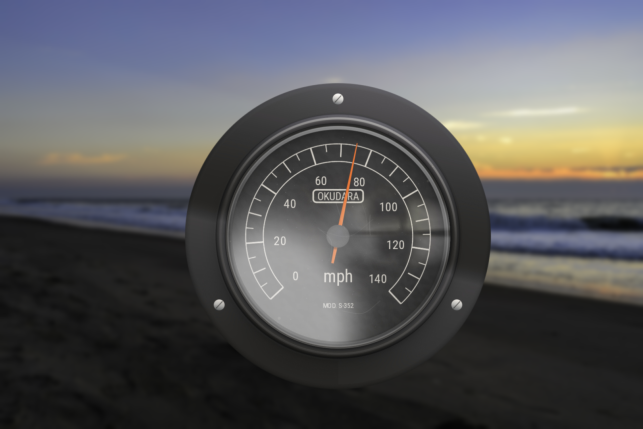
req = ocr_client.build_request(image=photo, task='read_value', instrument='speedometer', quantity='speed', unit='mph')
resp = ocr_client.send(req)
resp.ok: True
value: 75 mph
